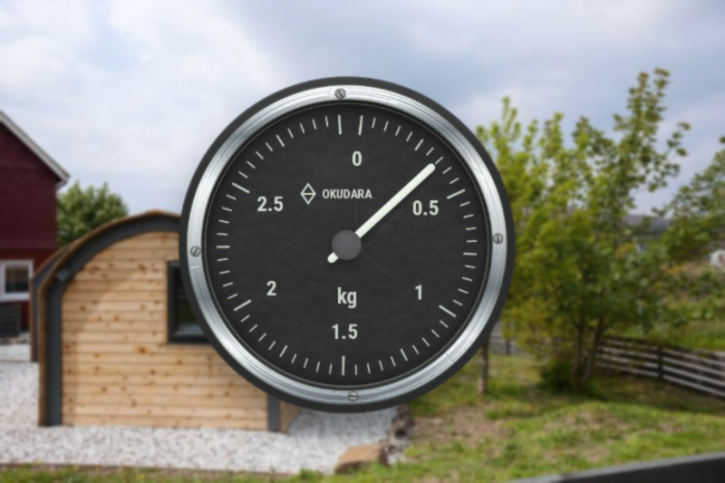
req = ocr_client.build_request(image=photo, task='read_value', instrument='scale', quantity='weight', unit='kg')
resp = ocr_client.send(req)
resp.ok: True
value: 0.35 kg
